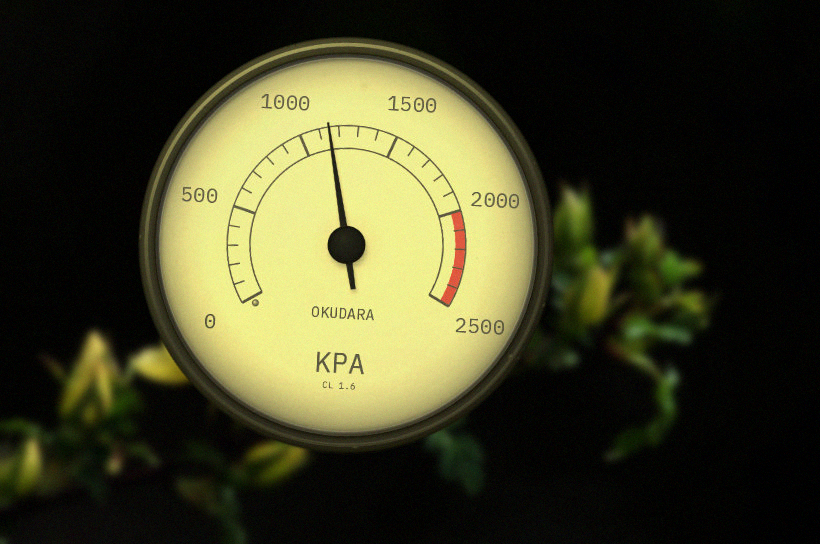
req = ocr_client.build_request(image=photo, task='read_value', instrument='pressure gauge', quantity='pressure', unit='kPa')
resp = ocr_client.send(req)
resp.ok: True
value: 1150 kPa
